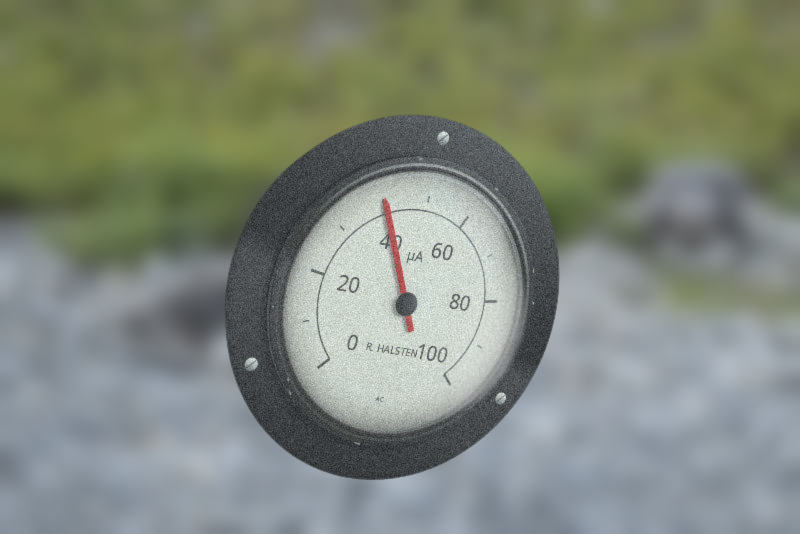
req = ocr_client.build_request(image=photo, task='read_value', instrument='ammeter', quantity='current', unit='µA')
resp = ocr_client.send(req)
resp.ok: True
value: 40 µA
